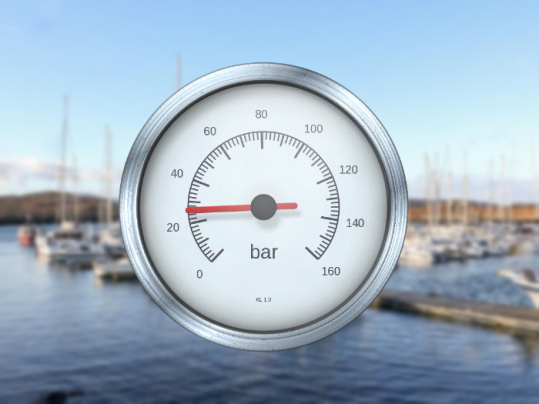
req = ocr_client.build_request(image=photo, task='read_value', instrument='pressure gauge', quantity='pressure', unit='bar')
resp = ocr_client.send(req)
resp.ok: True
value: 26 bar
